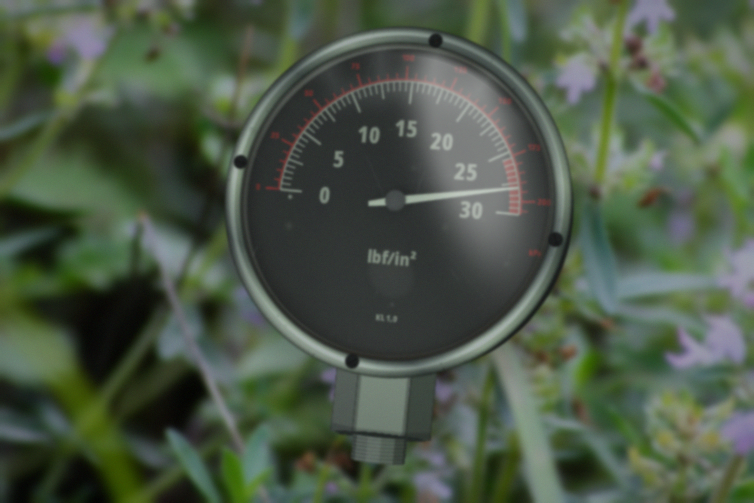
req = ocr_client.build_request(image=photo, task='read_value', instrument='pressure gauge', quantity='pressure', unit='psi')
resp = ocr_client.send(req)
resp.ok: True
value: 28 psi
